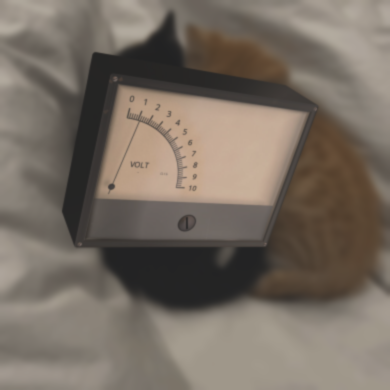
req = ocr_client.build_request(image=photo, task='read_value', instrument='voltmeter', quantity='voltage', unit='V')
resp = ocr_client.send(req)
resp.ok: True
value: 1 V
